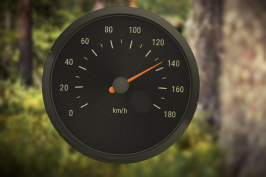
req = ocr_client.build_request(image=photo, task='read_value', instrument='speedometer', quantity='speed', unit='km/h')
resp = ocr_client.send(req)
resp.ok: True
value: 135 km/h
